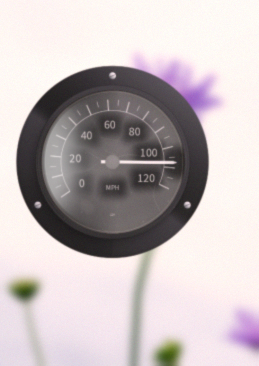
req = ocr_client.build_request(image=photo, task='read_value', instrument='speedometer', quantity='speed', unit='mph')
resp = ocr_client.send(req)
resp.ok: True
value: 107.5 mph
